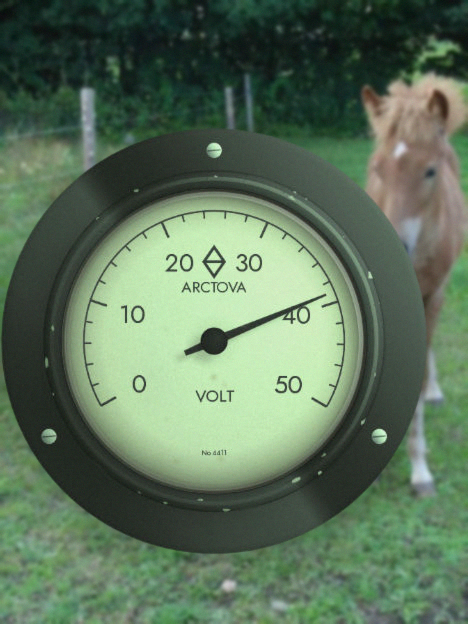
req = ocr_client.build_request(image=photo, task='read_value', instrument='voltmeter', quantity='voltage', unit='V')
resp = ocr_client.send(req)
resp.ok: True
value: 39 V
